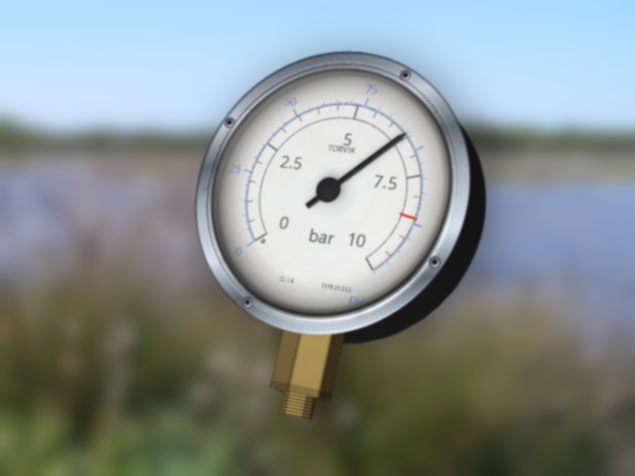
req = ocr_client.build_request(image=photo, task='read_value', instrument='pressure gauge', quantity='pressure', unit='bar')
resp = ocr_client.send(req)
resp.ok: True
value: 6.5 bar
